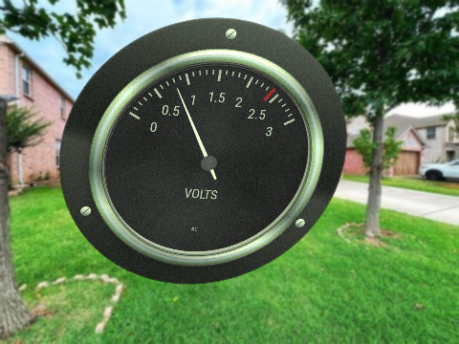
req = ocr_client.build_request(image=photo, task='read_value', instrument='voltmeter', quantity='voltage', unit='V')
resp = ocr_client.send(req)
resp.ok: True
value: 0.8 V
